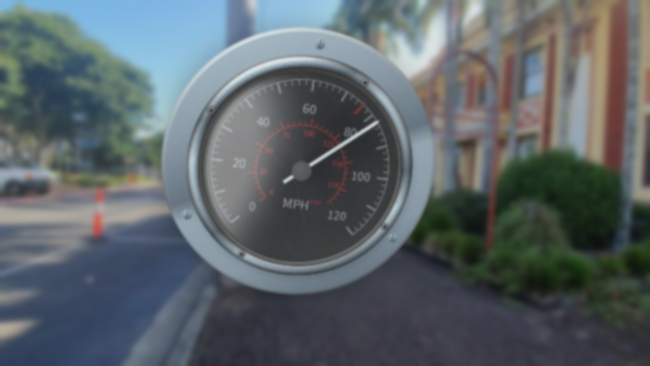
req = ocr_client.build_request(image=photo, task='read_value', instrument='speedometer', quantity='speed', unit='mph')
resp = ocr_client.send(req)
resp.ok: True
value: 82 mph
